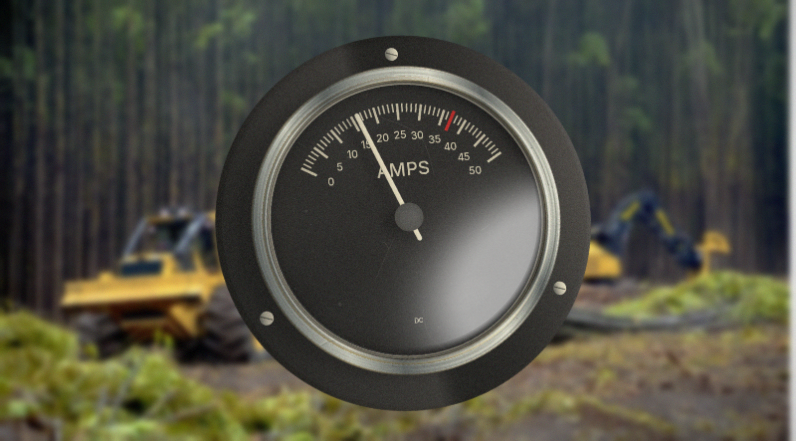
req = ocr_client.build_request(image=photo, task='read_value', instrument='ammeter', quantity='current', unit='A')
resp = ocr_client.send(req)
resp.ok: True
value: 16 A
